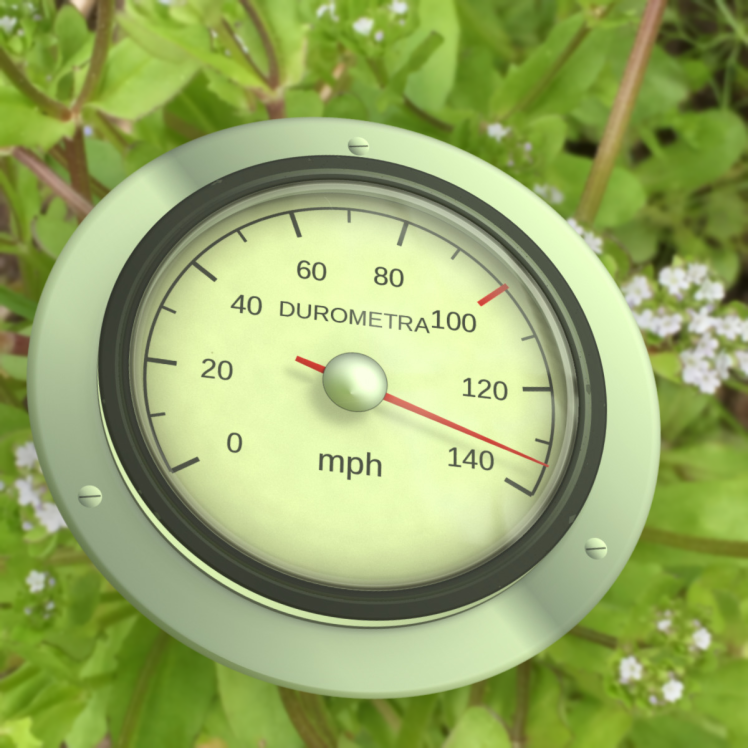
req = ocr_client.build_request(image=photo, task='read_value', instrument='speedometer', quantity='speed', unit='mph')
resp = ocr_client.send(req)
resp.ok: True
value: 135 mph
